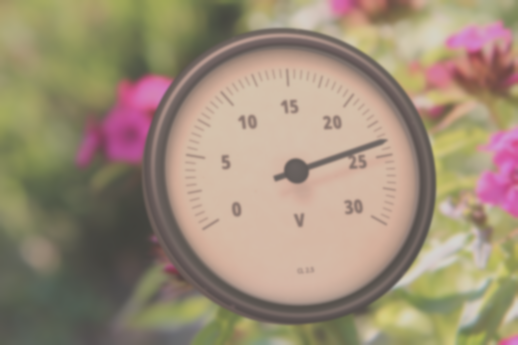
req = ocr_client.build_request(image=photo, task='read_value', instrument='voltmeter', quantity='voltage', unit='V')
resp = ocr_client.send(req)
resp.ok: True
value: 24 V
